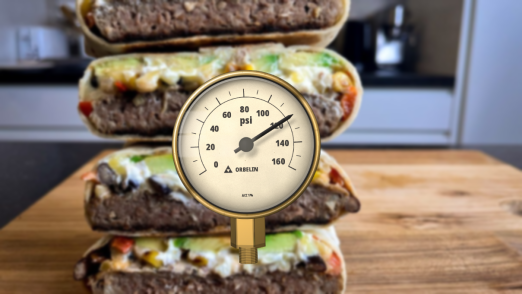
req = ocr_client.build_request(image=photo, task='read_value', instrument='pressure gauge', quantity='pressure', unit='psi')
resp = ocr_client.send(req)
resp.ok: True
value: 120 psi
